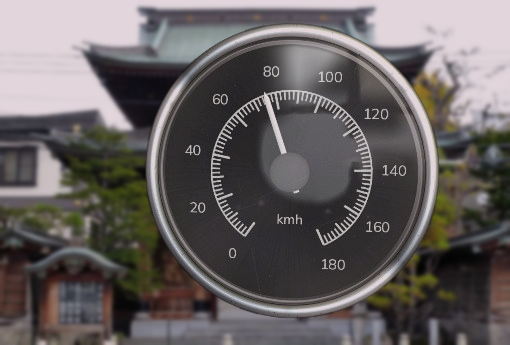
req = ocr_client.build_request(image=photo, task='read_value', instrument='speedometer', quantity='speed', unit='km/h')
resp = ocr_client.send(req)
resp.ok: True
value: 76 km/h
